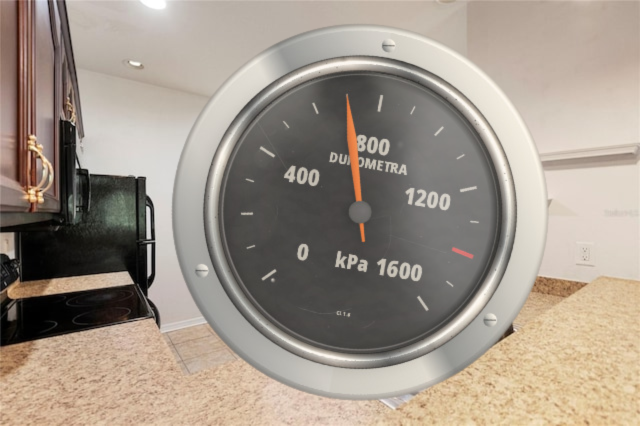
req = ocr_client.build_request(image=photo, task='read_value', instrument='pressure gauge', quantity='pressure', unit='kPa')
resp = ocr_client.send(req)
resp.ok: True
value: 700 kPa
